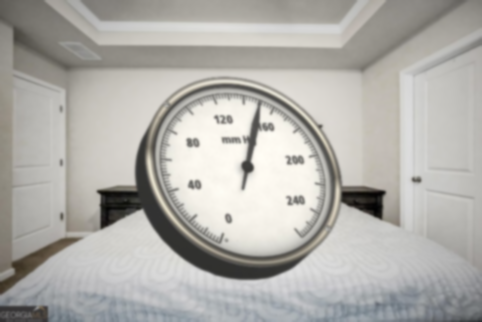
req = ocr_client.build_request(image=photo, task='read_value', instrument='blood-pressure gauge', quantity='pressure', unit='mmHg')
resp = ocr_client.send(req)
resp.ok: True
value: 150 mmHg
